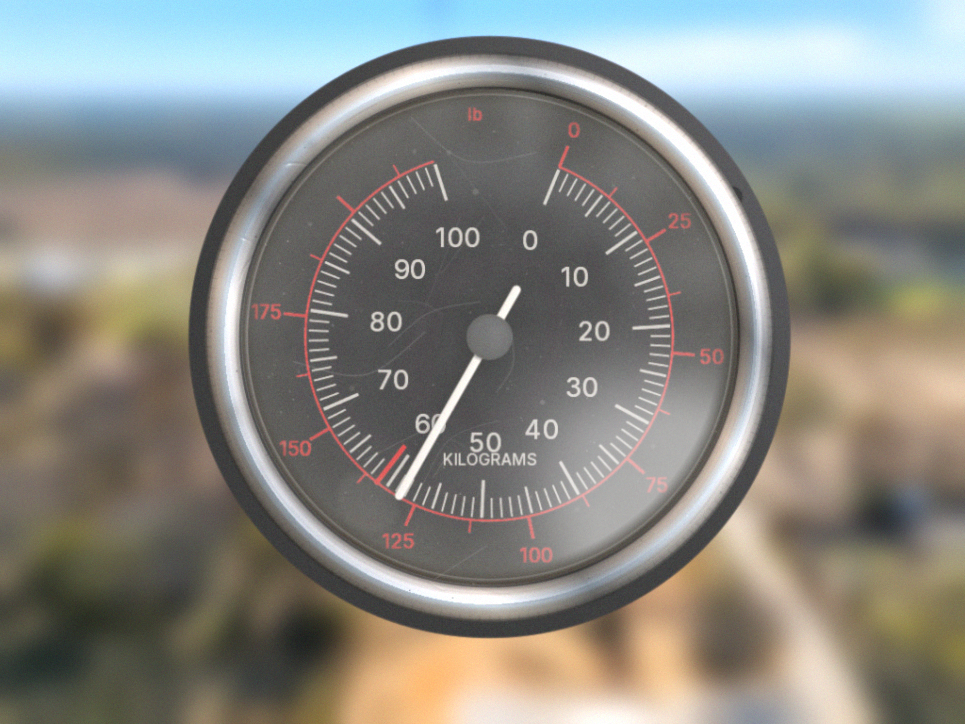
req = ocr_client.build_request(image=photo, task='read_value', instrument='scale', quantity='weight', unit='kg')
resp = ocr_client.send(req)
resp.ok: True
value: 58.5 kg
